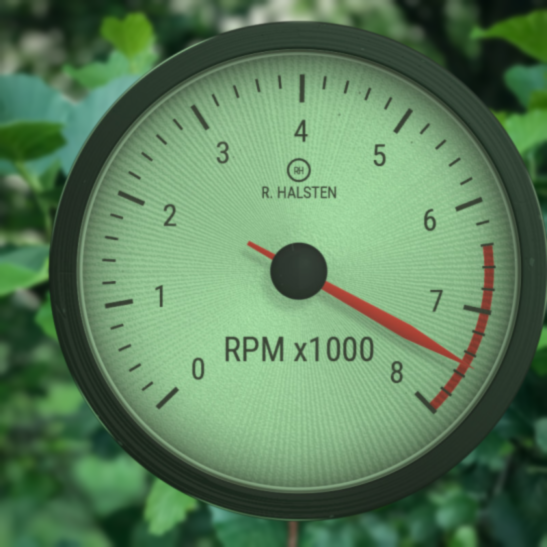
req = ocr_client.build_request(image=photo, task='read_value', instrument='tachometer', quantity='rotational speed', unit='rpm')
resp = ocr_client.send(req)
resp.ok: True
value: 7500 rpm
